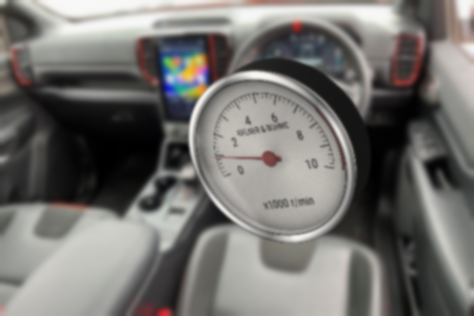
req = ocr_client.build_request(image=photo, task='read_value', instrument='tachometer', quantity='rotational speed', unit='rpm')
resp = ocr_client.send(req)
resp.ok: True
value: 1000 rpm
